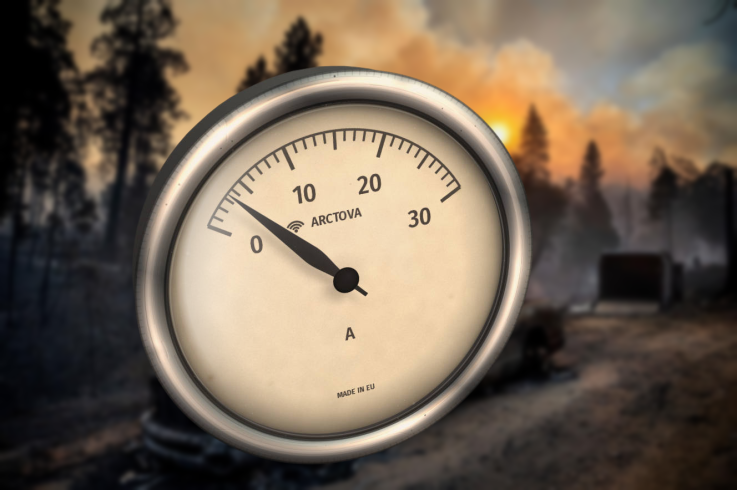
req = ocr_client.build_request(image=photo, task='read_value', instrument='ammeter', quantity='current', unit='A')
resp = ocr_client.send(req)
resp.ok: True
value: 3.5 A
